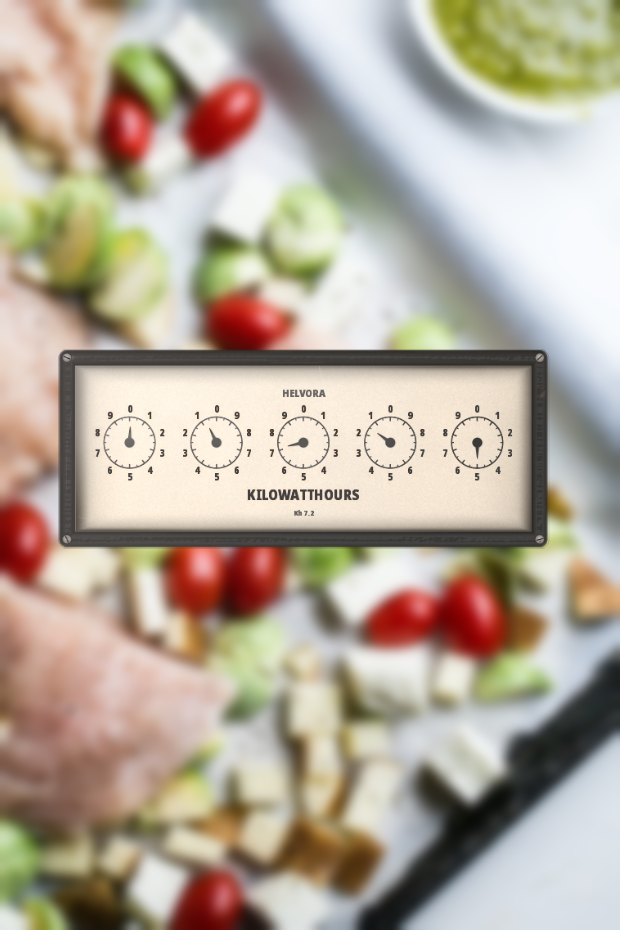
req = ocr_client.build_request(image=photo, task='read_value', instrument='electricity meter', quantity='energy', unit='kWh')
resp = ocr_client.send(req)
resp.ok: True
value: 715 kWh
